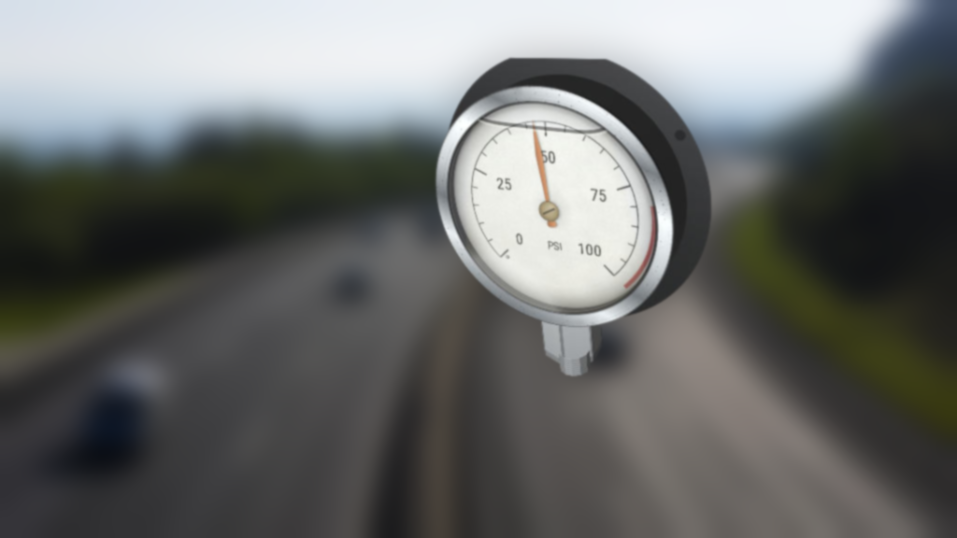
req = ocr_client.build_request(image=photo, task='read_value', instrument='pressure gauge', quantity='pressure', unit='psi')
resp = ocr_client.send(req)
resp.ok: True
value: 47.5 psi
